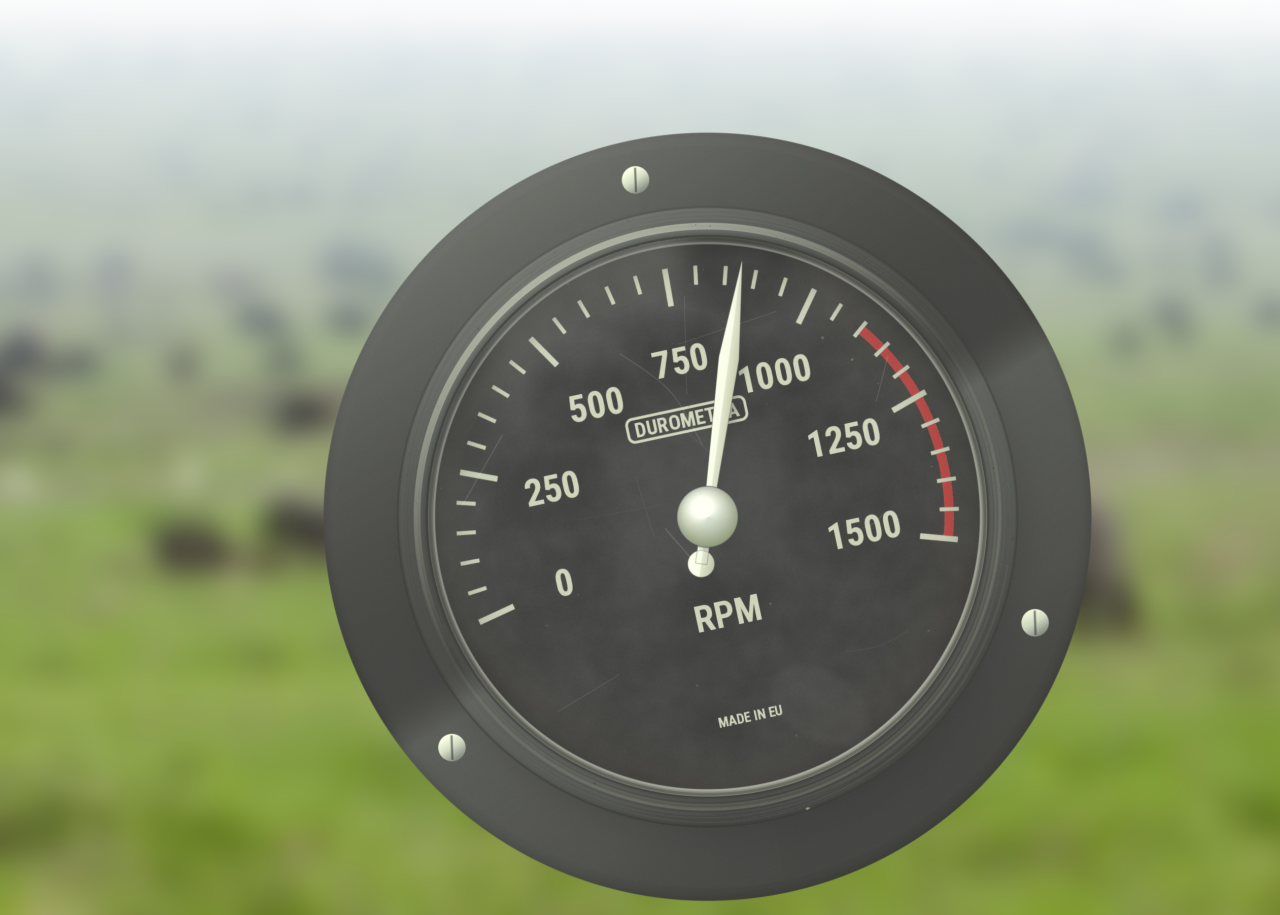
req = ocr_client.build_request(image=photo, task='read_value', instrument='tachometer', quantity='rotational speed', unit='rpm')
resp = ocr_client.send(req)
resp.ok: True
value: 875 rpm
